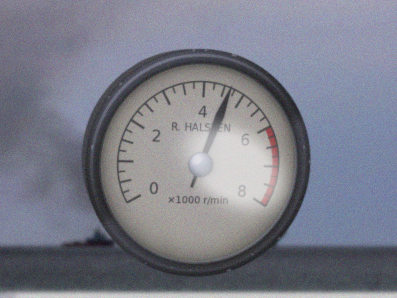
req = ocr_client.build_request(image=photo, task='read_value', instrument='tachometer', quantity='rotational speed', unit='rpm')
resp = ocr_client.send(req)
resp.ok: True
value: 4625 rpm
